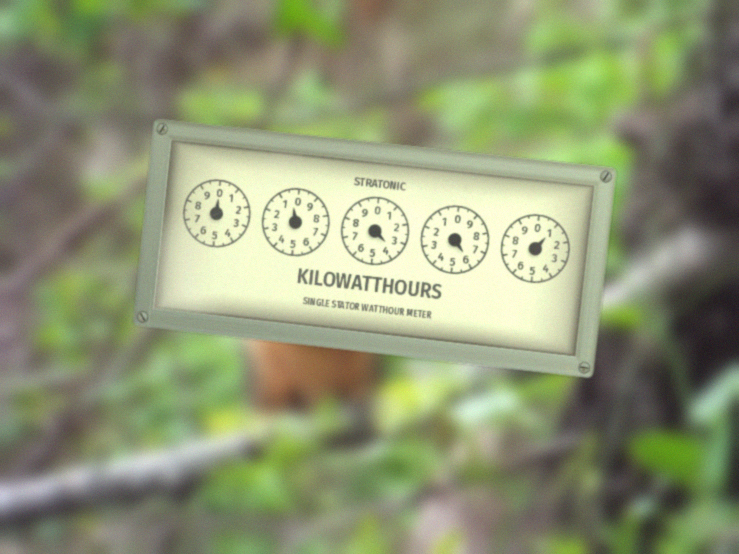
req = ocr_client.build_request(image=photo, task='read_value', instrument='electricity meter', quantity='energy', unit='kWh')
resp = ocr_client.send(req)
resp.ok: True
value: 361 kWh
